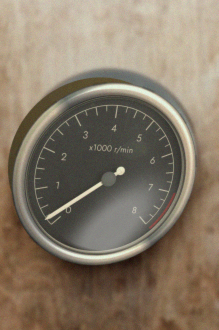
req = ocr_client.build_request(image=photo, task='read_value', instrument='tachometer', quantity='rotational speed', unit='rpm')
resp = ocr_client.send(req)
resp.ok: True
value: 250 rpm
